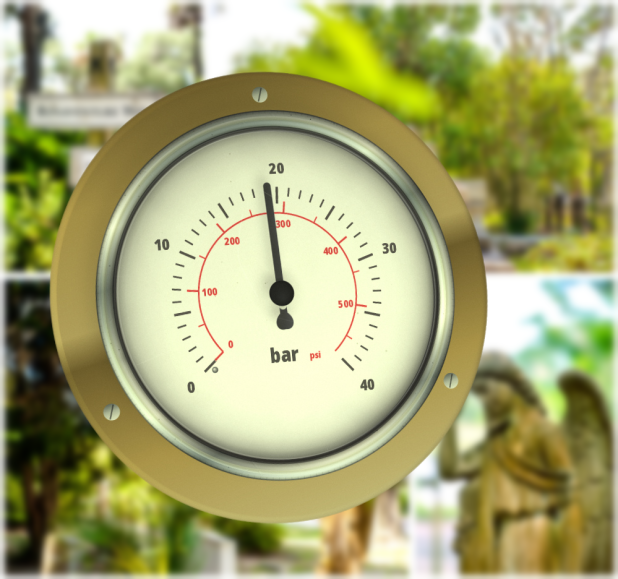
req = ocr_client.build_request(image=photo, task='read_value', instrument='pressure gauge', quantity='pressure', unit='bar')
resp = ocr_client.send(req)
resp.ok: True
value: 19 bar
